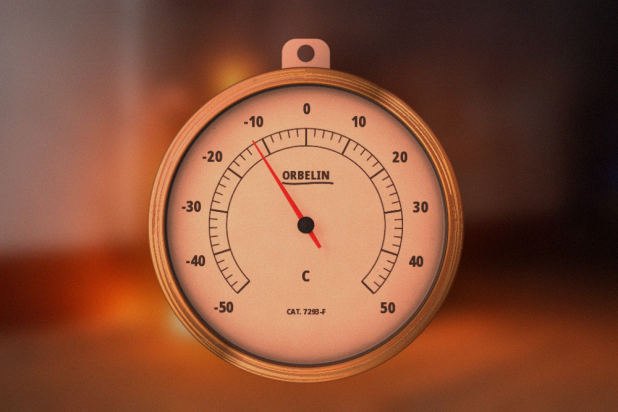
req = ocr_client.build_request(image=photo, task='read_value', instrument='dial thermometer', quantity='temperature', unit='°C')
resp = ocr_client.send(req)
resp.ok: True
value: -12 °C
